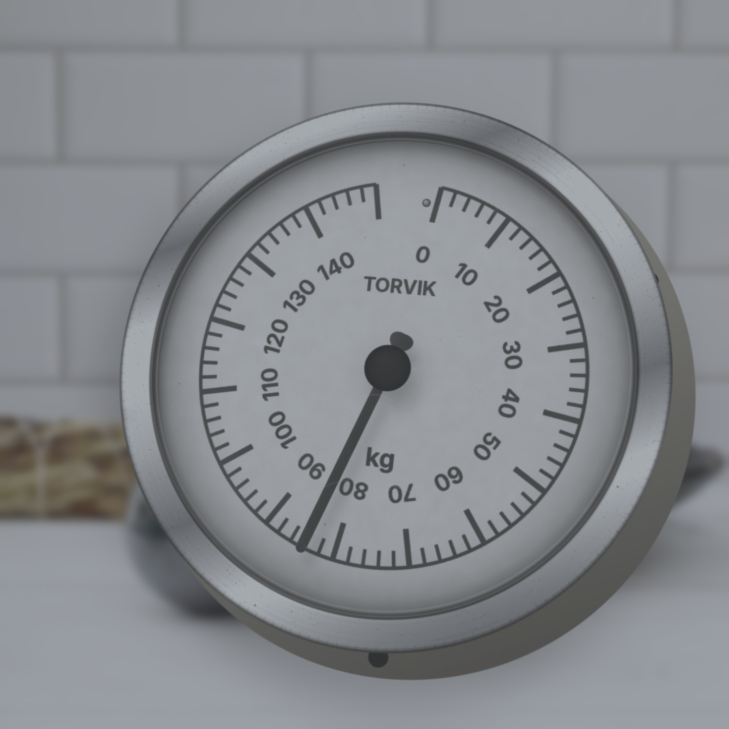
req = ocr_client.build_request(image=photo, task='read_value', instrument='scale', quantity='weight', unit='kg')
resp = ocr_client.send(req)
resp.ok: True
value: 84 kg
